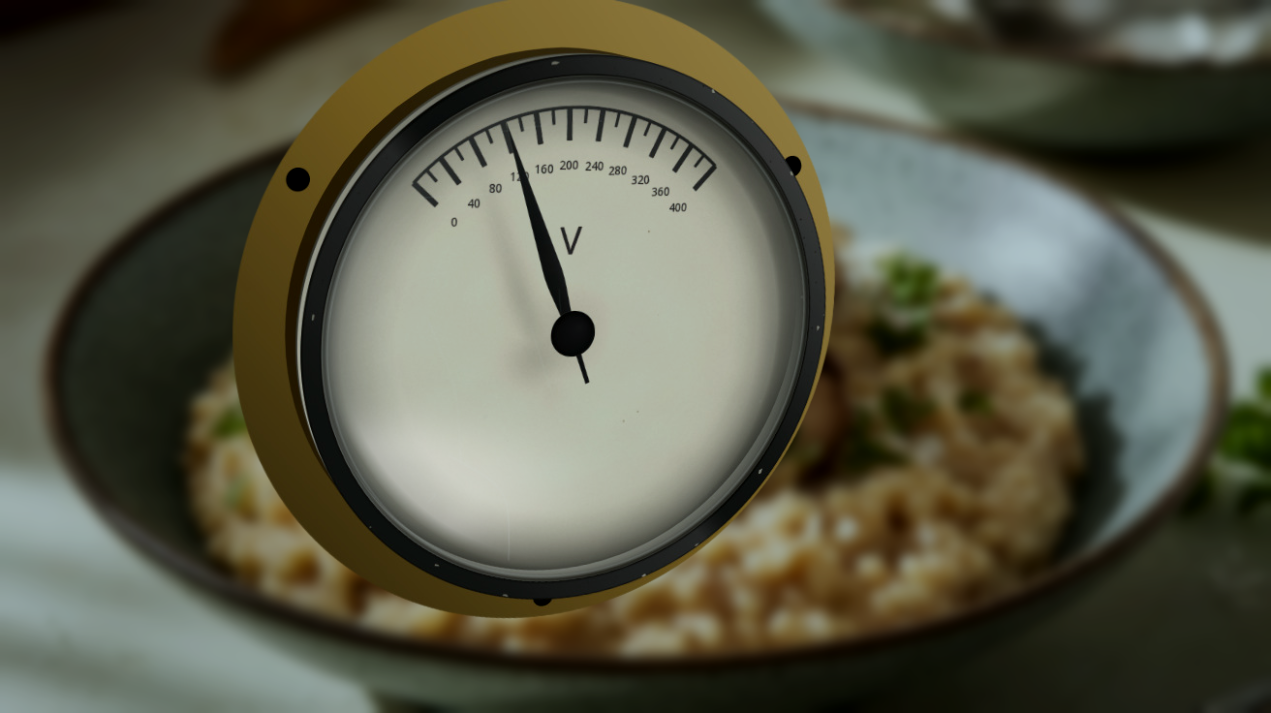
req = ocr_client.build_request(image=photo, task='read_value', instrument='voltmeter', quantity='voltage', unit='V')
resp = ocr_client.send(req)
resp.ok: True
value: 120 V
